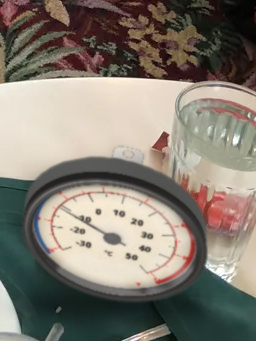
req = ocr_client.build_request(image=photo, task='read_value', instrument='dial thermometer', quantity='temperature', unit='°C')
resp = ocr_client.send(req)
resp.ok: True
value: -10 °C
